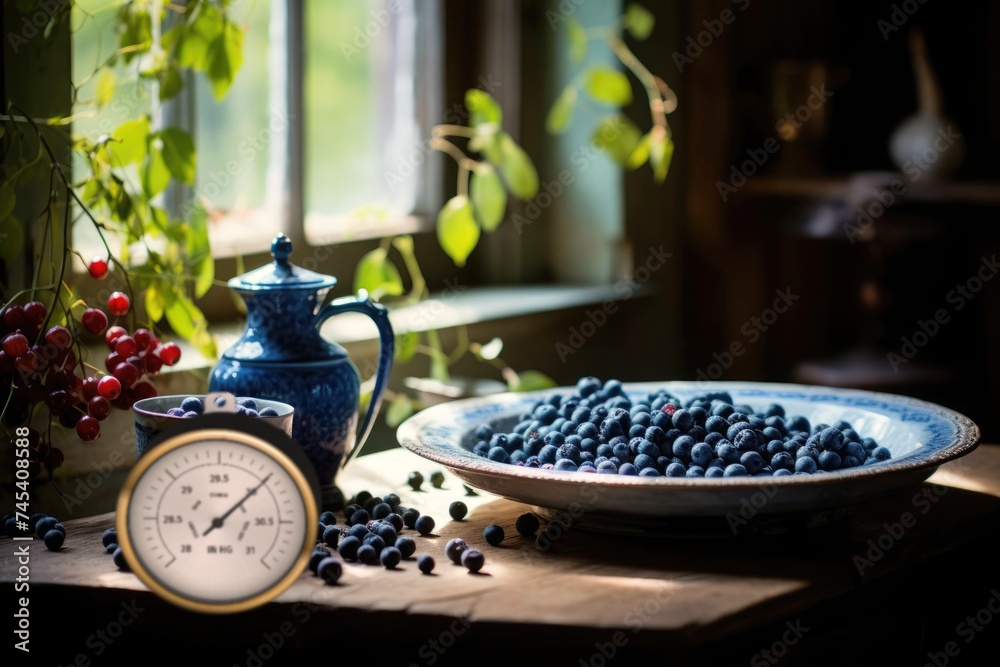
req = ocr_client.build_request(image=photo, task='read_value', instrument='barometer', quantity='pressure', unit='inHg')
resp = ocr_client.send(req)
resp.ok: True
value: 30 inHg
